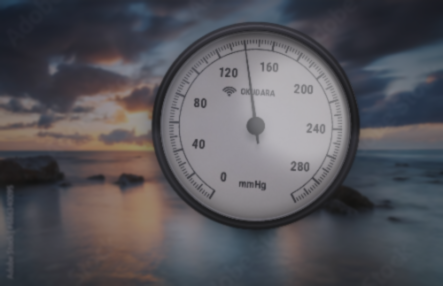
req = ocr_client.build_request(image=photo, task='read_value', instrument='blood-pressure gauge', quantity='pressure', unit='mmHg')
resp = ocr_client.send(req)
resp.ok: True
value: 140 mmHg
